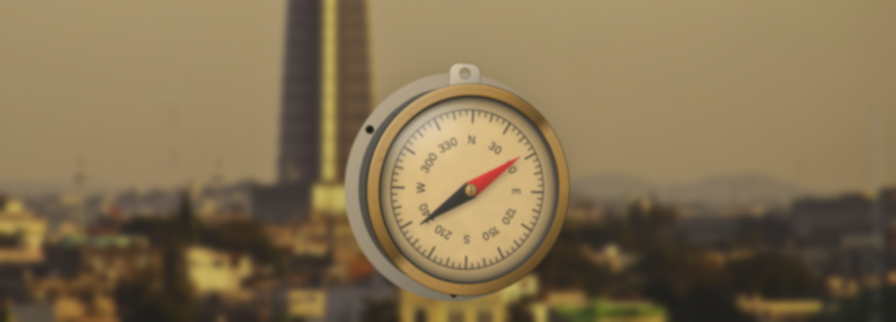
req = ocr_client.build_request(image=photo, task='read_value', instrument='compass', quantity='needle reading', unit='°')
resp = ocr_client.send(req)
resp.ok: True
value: 55 °
